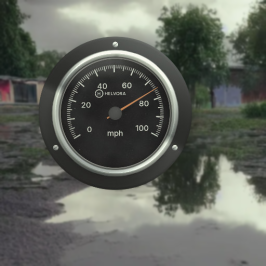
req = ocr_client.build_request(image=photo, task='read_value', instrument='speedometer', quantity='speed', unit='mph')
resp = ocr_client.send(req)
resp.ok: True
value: 75 mph
